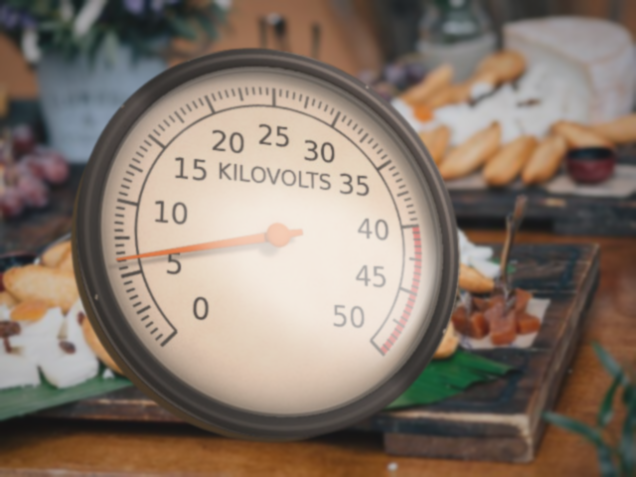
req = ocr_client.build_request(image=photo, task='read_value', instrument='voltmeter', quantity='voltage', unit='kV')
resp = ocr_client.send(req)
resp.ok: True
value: 6 kV
